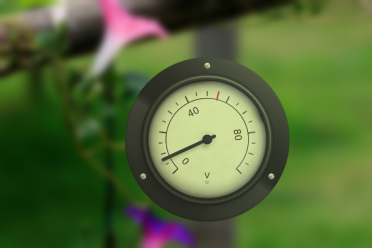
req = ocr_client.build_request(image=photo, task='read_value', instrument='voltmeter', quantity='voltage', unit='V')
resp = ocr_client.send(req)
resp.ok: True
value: 7.5 V
